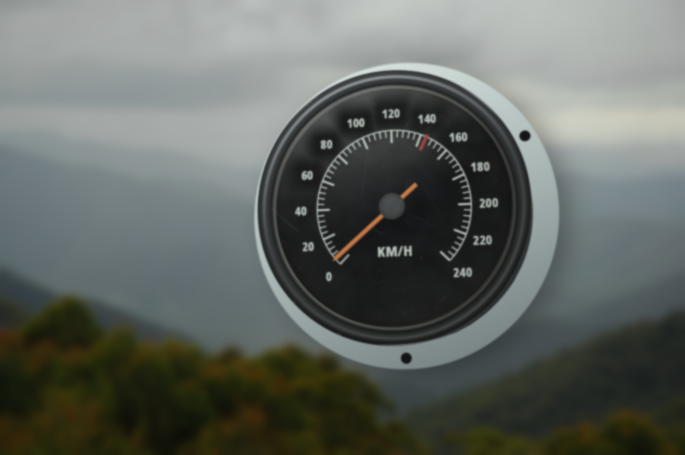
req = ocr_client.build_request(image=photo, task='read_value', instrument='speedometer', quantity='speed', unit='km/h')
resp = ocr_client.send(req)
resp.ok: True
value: 4 km/h
